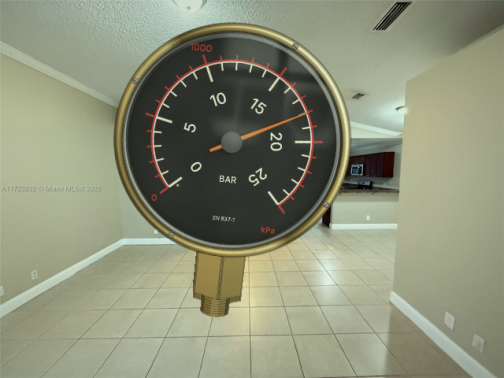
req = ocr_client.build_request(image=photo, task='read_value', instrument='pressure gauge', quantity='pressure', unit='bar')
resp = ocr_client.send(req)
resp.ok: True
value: 18 bar
